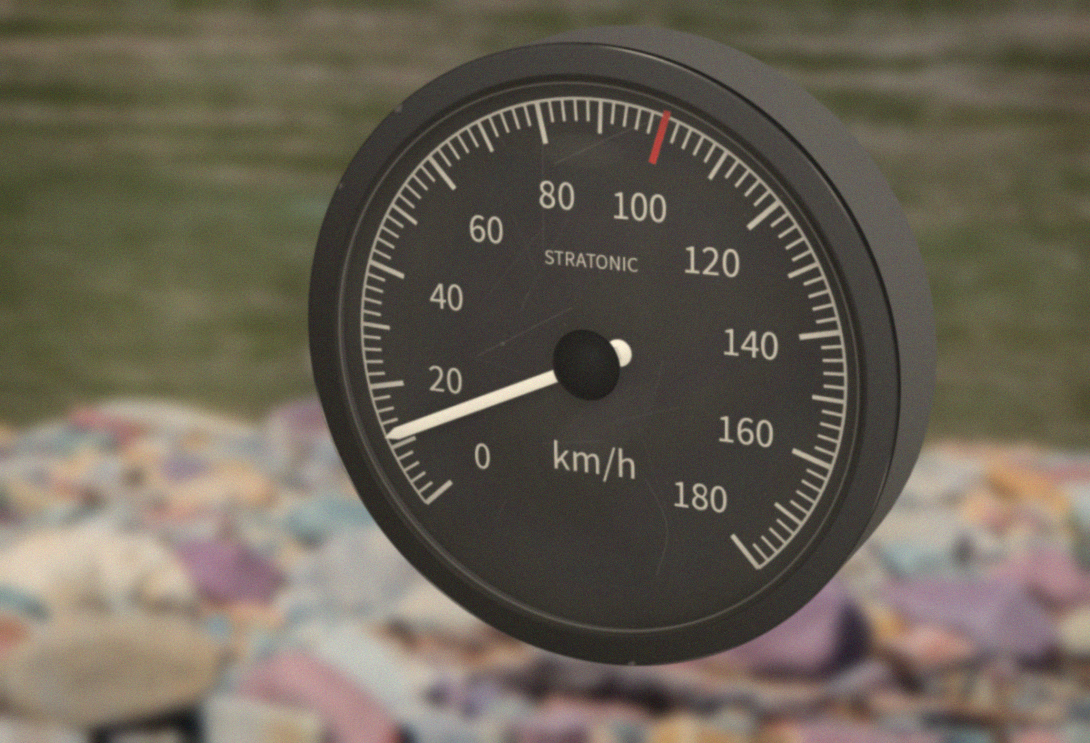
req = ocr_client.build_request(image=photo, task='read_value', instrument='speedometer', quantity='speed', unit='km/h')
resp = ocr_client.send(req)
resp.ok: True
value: 12 km/h
